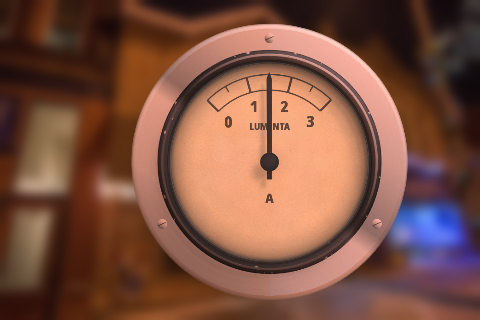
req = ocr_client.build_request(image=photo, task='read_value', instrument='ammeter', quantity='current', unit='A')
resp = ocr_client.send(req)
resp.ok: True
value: 1.5 A
